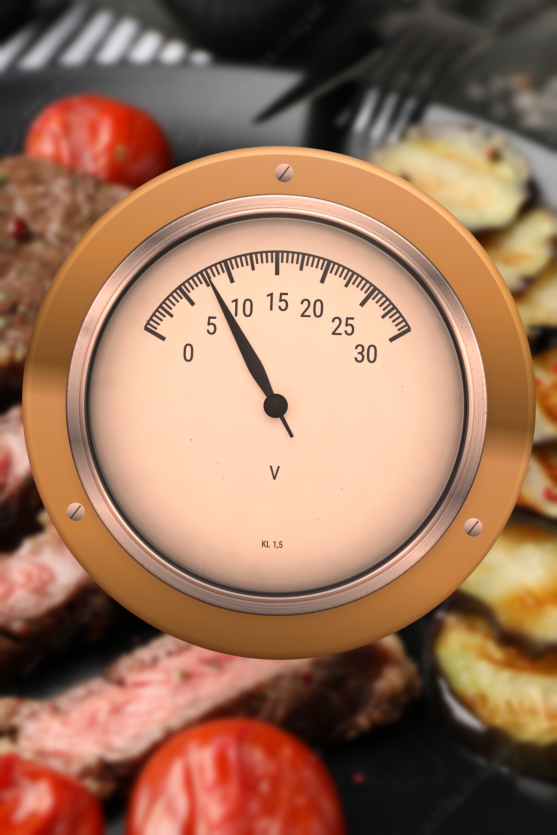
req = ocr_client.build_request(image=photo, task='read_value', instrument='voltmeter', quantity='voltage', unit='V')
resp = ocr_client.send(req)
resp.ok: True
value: 8 V
